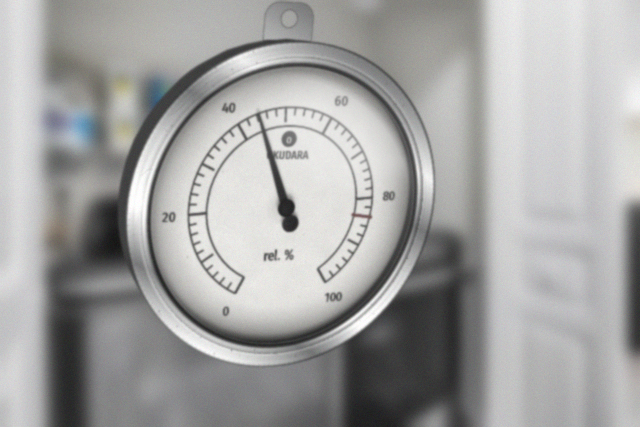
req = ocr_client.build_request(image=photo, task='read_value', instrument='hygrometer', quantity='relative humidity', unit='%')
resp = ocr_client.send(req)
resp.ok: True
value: 44 %
